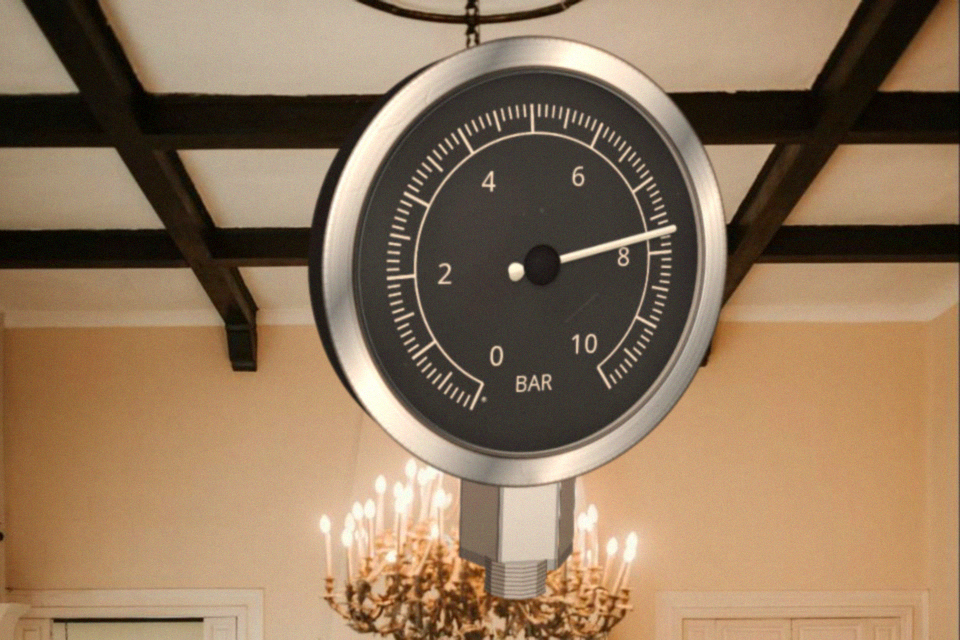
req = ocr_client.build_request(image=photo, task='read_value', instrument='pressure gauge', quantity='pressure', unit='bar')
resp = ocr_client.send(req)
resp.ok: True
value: 7.7 bar
